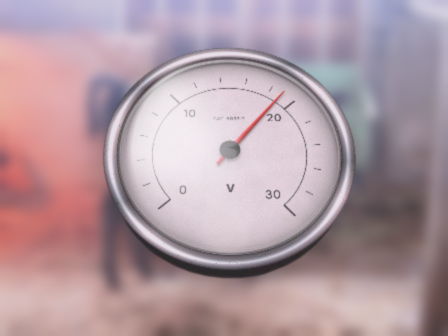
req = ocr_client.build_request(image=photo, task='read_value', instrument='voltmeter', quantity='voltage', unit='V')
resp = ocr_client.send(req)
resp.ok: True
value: 19 V
